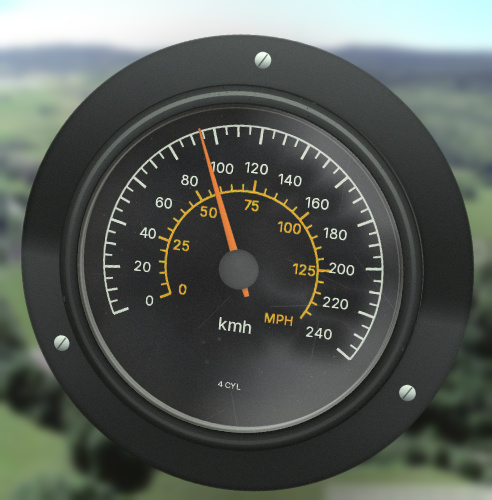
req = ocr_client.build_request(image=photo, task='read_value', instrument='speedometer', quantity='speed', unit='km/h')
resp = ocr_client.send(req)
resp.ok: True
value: 95 km/h
